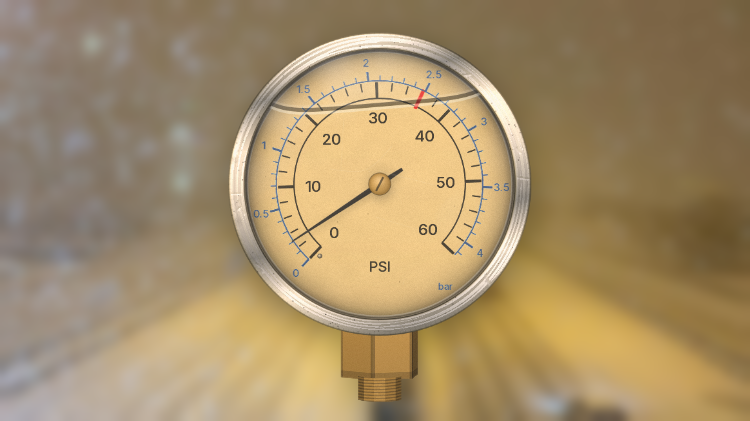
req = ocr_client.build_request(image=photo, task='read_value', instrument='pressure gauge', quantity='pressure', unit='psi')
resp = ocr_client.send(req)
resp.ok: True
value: 3 psi
